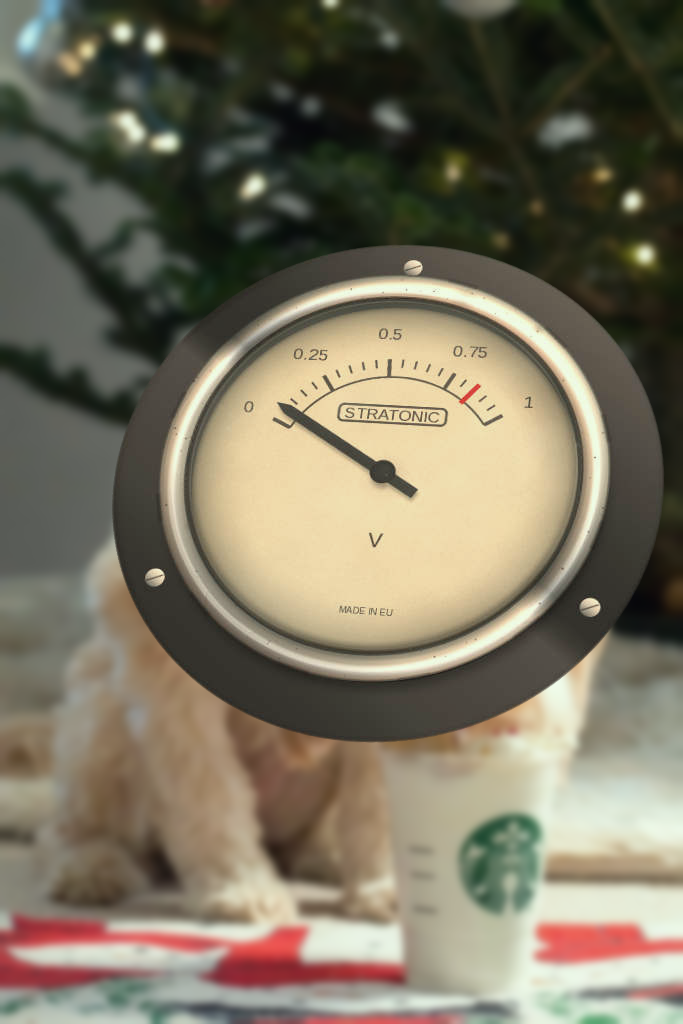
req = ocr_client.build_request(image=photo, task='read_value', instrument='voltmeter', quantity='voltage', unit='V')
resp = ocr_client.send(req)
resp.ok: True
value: 0.05 V
